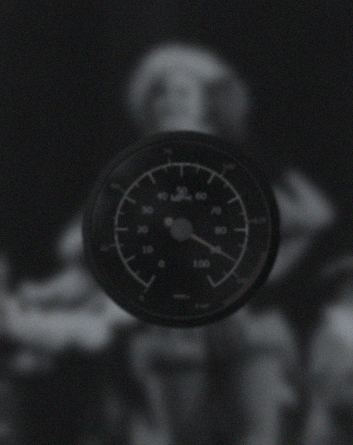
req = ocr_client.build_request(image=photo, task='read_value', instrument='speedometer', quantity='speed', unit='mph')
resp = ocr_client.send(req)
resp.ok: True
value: 90 mph
